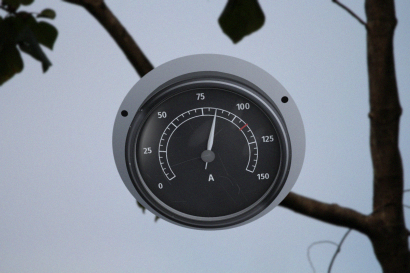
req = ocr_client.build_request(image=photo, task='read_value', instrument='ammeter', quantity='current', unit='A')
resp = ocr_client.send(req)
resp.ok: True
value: 85 A
